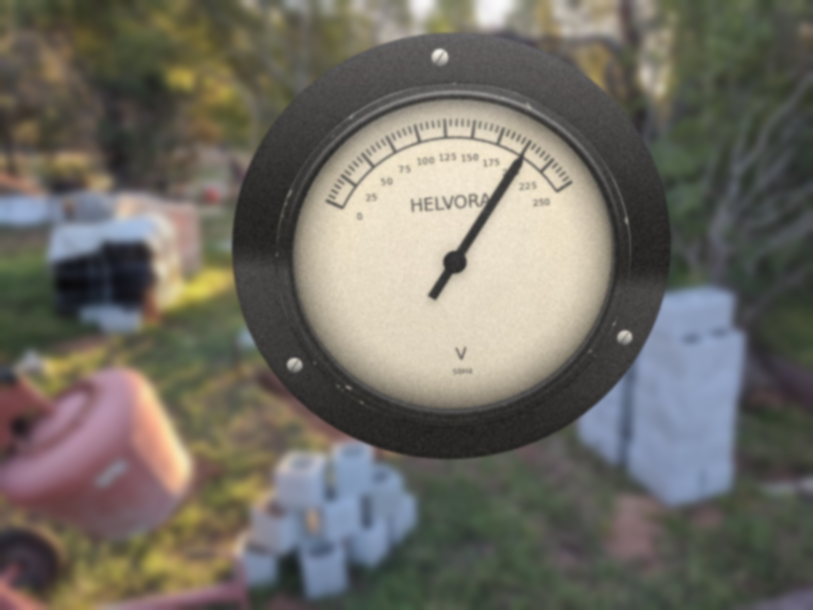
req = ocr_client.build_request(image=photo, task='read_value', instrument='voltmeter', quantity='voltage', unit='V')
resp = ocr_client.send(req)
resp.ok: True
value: 200 V
